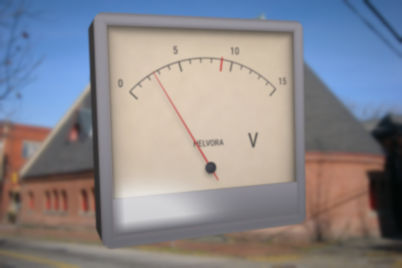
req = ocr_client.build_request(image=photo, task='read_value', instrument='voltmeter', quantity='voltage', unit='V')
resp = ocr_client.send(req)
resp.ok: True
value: 2.5 V
